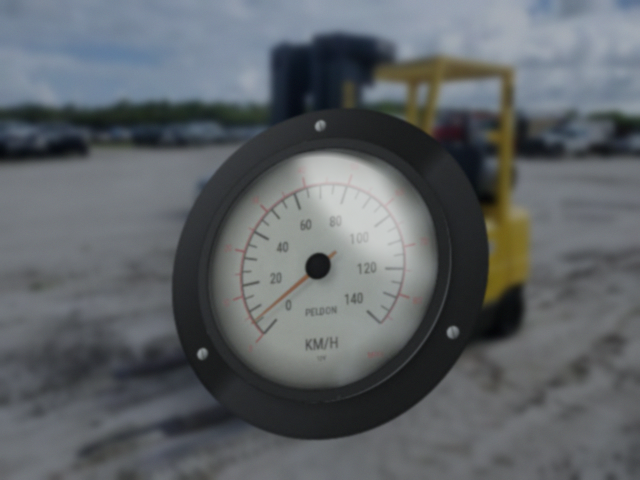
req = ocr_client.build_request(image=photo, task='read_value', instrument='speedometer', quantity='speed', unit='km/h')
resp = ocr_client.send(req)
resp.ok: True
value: 5 km/h
